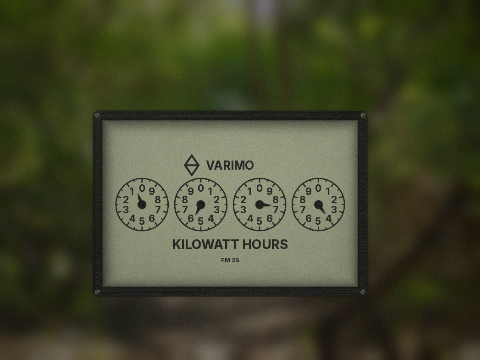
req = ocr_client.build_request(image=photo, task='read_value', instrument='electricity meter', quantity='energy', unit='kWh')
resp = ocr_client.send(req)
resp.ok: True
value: 574 kWh
